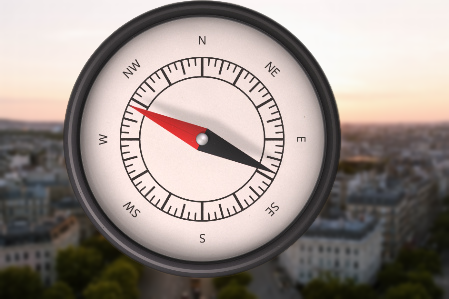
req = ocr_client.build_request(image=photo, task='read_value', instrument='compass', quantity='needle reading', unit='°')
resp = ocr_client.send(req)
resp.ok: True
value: 295 °
